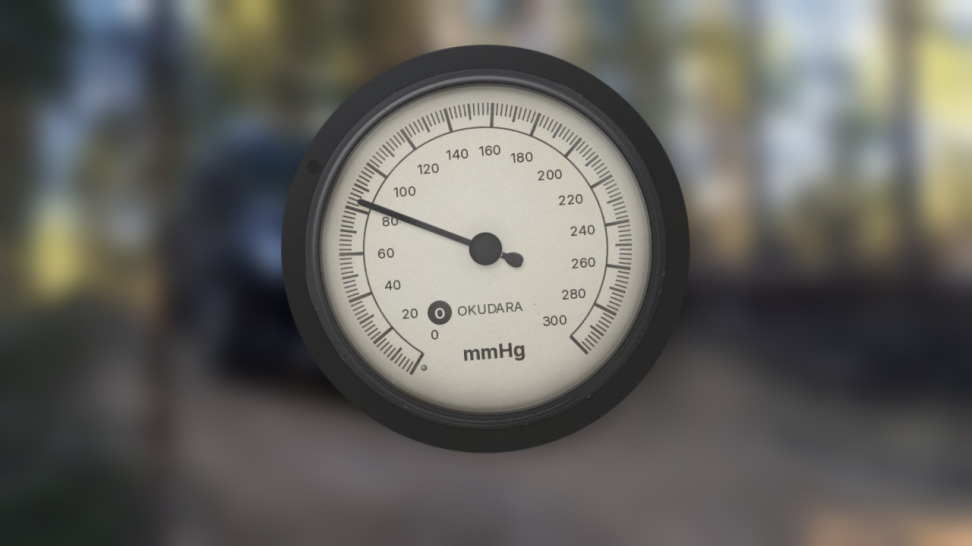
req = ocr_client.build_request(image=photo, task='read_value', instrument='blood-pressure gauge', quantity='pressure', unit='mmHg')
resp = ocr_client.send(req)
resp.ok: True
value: 84 mmHg
